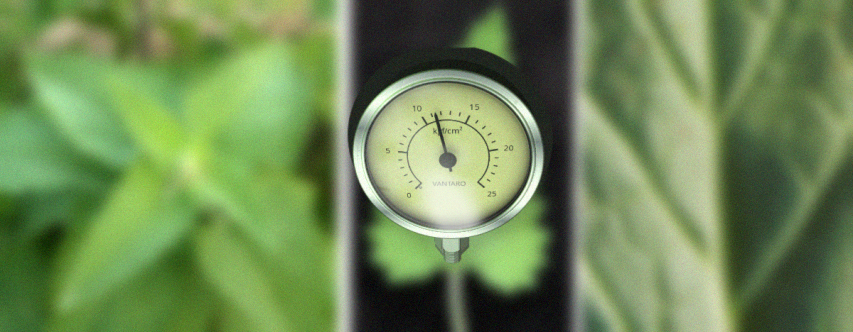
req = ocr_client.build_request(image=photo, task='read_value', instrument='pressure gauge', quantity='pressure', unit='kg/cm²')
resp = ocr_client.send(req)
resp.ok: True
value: 11.5 kg/cm²
